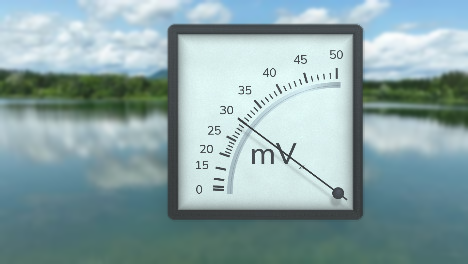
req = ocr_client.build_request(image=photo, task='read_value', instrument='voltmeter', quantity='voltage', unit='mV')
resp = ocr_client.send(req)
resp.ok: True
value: 30 mV
